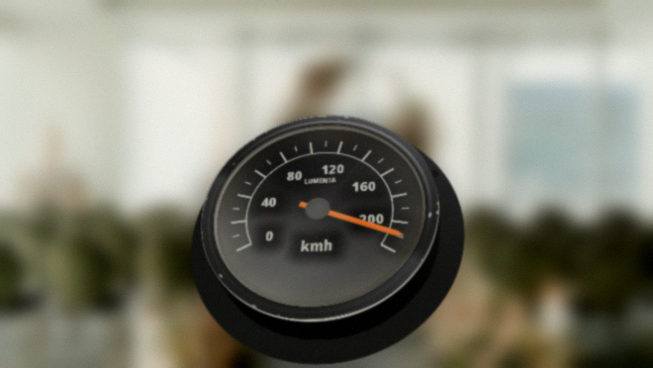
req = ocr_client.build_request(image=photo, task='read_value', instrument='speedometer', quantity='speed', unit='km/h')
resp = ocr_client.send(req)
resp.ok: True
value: 210 km/h
